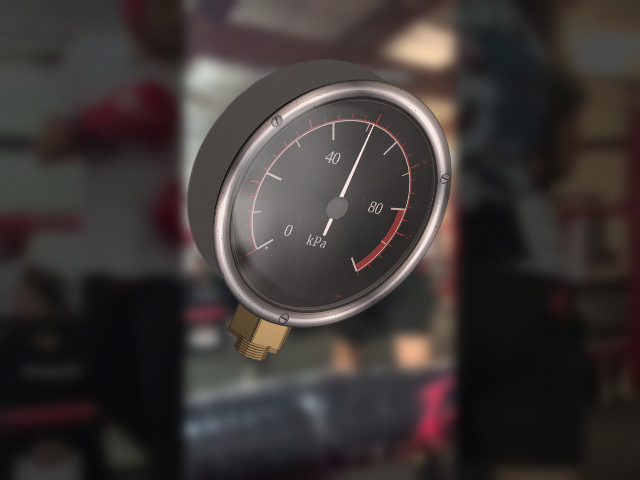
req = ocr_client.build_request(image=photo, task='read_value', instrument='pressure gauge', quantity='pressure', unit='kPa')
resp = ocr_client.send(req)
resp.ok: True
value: 50 kPa
